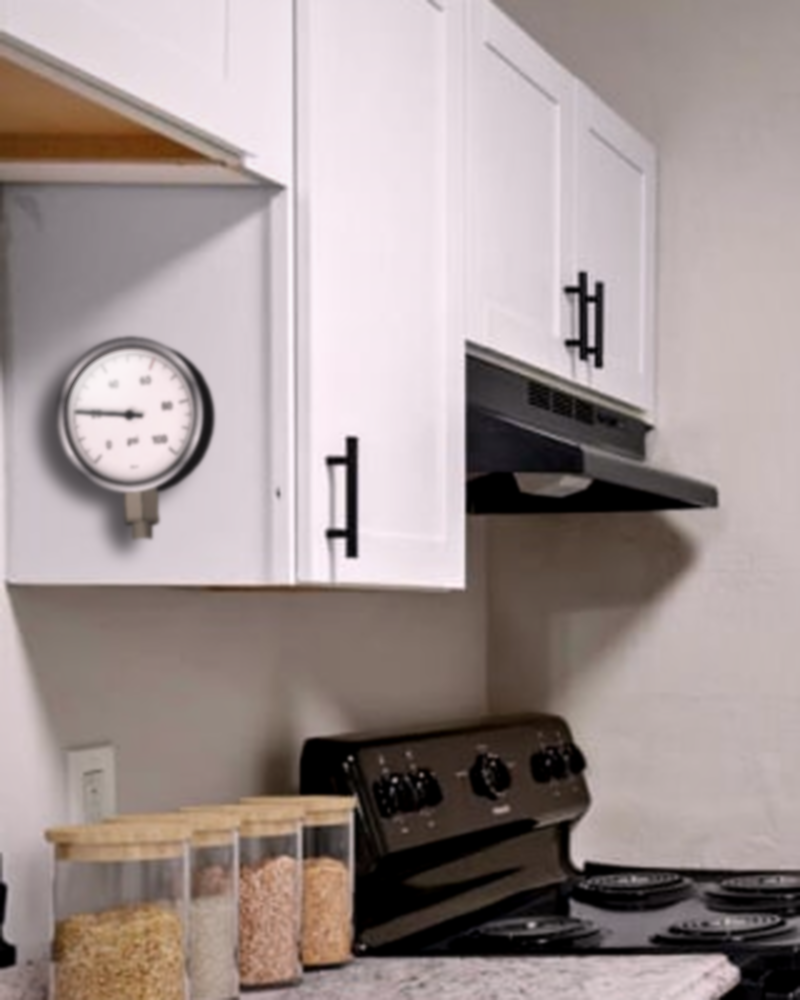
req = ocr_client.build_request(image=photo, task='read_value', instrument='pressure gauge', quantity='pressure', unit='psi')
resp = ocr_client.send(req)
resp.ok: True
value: 20 psi
